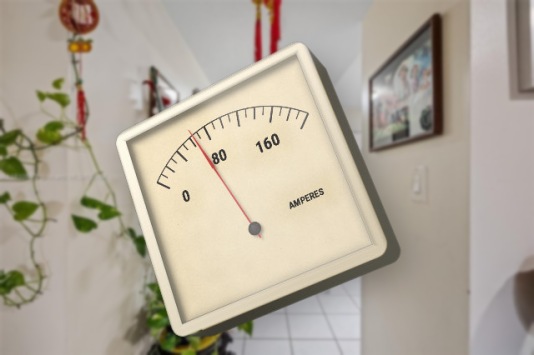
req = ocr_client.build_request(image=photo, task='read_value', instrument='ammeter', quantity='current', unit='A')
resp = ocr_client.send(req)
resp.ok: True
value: 65 A
